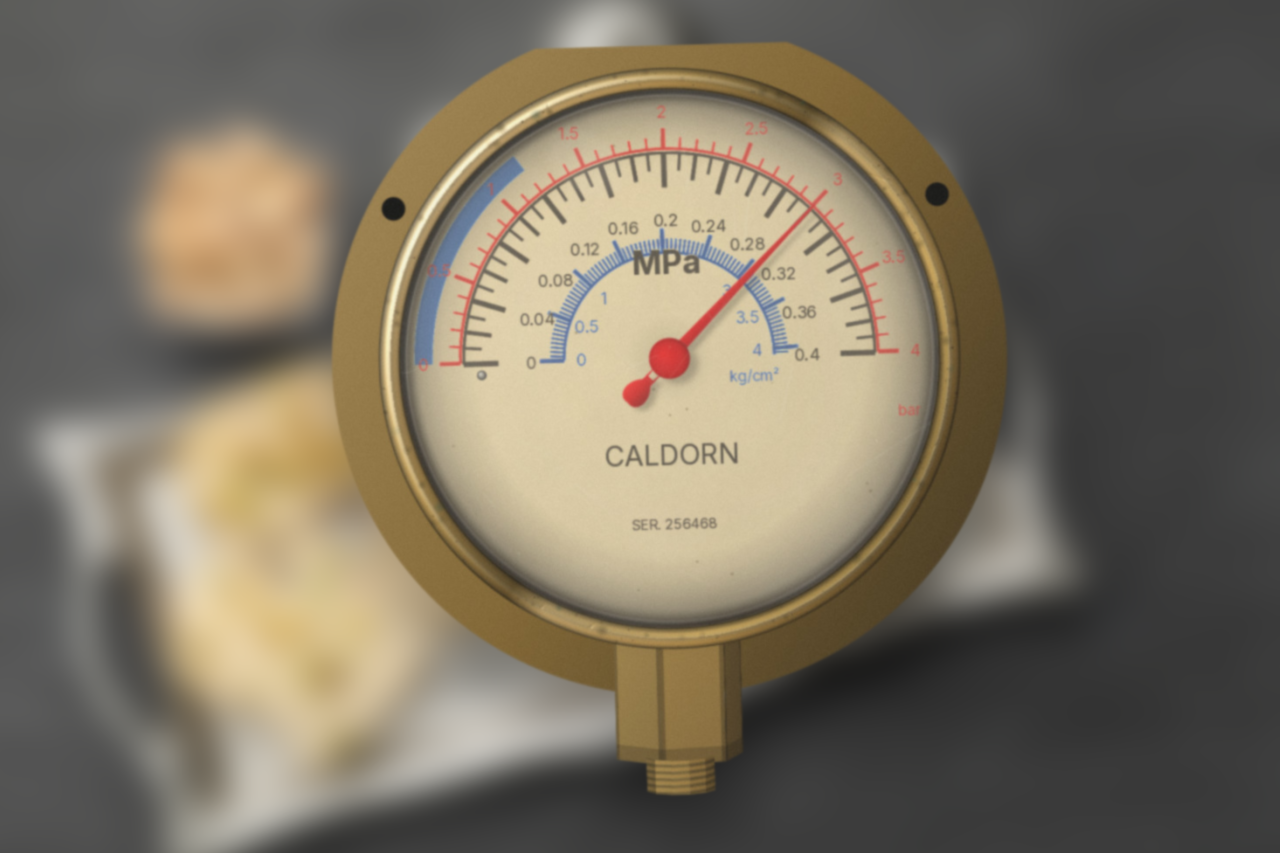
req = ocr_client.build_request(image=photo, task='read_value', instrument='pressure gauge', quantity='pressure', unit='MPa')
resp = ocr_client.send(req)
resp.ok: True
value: 0.3 MPa
